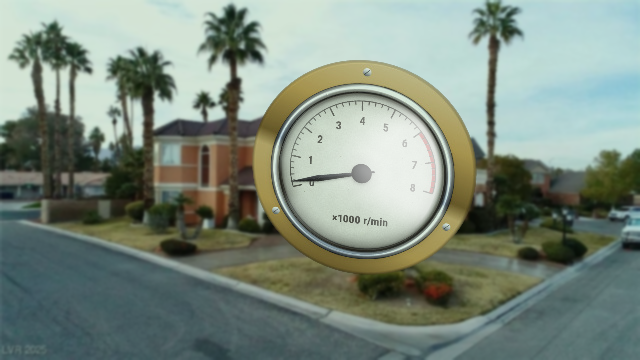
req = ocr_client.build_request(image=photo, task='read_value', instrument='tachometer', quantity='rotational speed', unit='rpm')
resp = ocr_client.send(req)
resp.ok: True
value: 200 rpm
